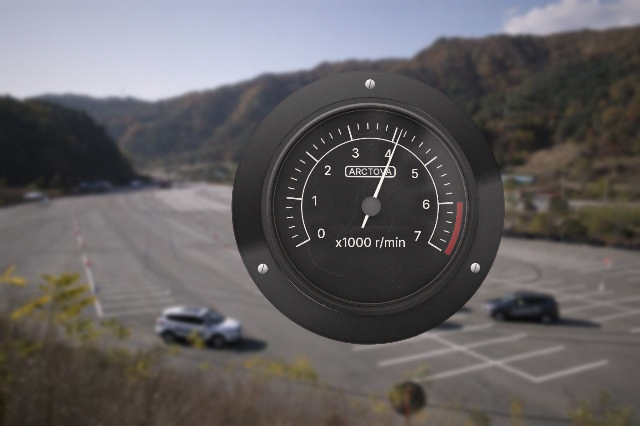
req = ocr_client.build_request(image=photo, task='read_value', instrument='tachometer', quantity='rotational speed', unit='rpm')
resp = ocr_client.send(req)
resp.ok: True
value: 4100 rpm
